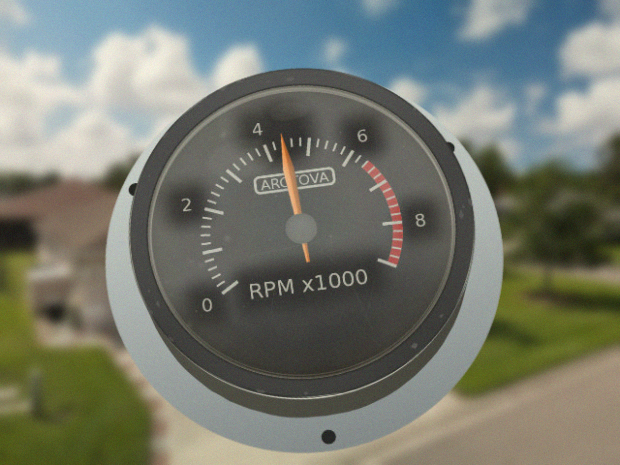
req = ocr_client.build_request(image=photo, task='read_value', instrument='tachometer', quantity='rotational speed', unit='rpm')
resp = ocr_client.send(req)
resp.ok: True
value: 4400 rpm
